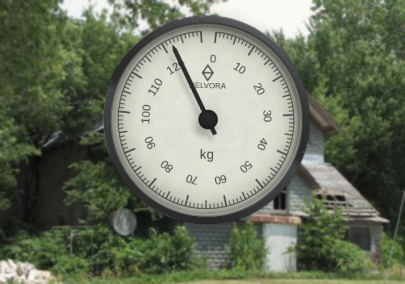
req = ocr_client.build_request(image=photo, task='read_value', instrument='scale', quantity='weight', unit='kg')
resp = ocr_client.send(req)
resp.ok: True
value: 122 kg
